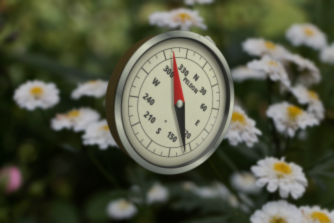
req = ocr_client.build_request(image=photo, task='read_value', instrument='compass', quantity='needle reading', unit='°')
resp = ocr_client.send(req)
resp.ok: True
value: 310 °
